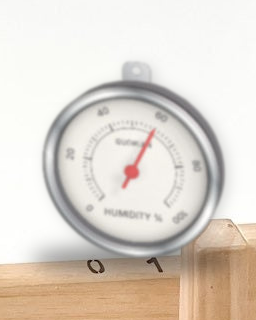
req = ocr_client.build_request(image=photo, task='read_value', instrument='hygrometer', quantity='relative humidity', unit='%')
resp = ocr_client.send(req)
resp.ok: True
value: 60 %
